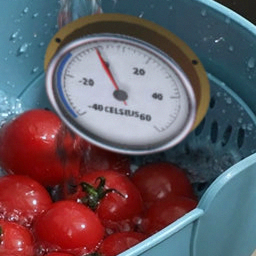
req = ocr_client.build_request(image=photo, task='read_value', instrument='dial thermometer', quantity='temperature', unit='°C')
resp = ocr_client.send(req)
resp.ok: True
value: 0 °C
